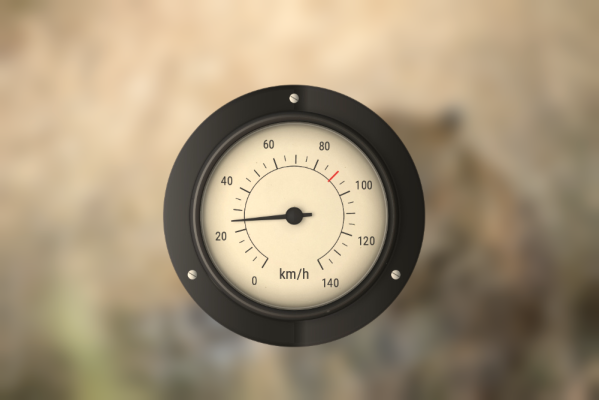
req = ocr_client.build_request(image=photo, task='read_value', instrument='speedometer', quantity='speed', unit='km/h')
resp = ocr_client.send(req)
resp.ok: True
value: 25 km/h
